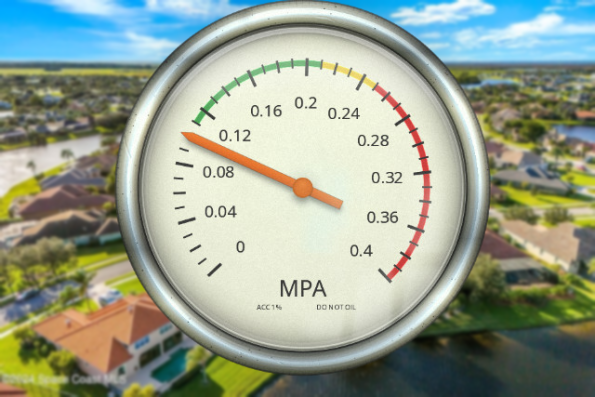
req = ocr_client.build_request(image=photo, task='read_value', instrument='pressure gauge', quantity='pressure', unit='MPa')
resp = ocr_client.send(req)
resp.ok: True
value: 0.1 MPa
